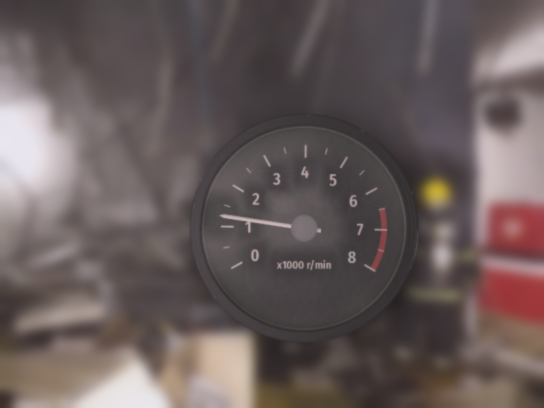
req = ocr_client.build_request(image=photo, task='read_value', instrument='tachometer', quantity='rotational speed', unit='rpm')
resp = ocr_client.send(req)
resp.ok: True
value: 1250 rpm
